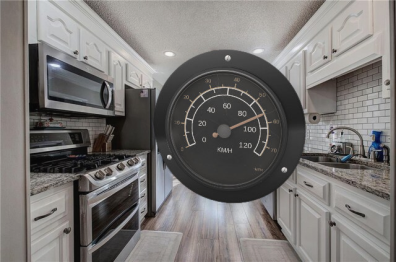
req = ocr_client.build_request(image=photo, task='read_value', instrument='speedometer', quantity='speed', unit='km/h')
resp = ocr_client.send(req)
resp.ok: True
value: 90 km/h
